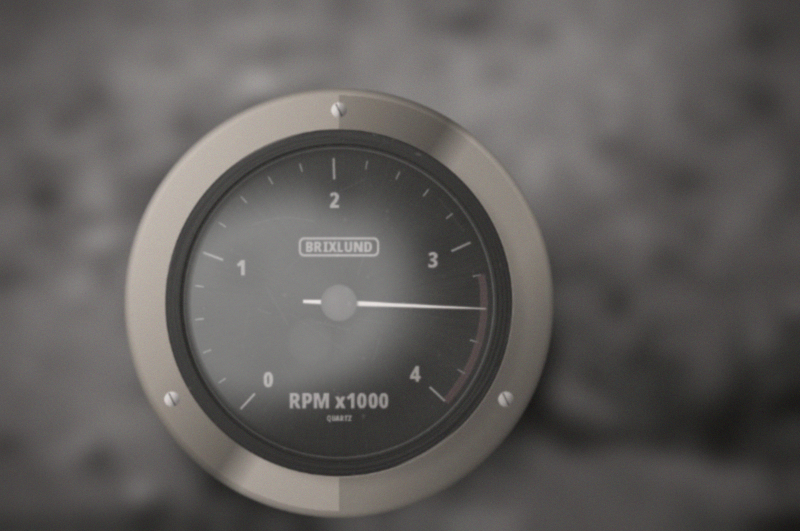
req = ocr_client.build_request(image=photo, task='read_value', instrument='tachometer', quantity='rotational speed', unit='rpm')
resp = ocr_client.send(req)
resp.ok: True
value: 3400 rpm
